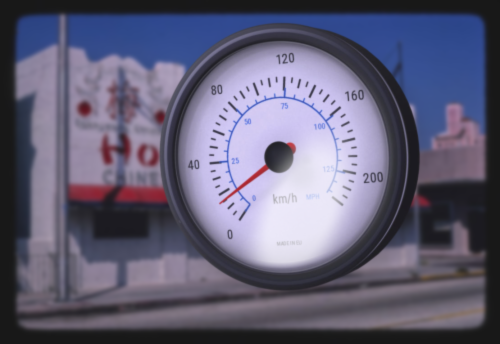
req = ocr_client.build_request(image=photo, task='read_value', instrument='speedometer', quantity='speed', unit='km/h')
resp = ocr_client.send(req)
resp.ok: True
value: 15 km/h
